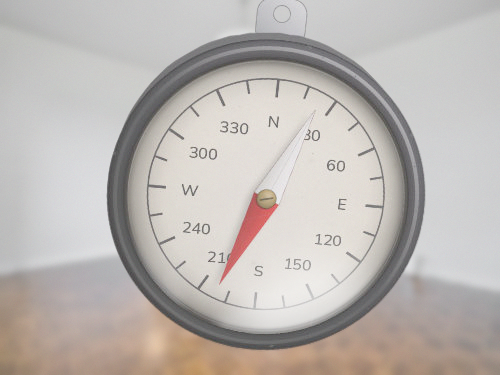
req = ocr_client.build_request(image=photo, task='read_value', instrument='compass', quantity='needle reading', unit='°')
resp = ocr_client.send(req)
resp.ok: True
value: 202.5 °
